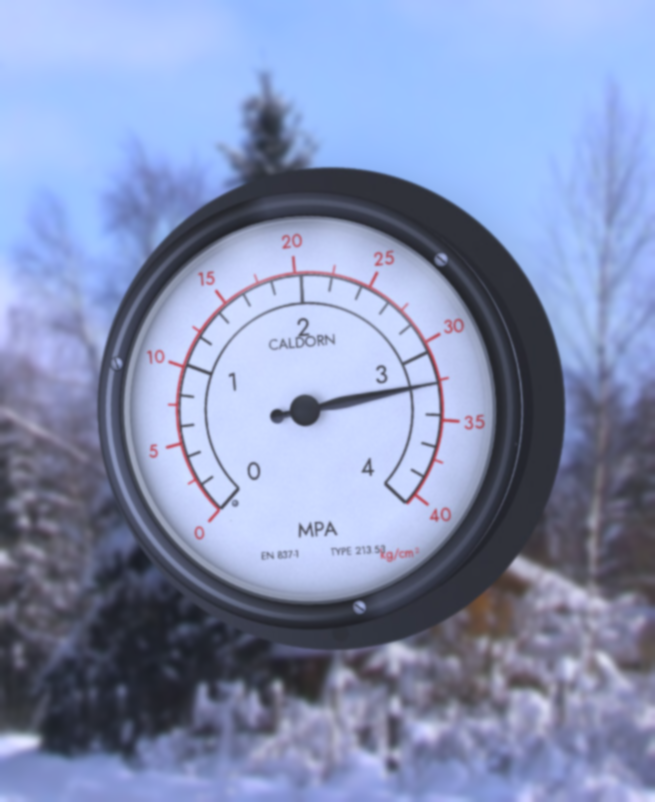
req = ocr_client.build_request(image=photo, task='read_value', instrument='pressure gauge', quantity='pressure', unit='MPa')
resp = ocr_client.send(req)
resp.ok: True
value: 3.2 MPa
